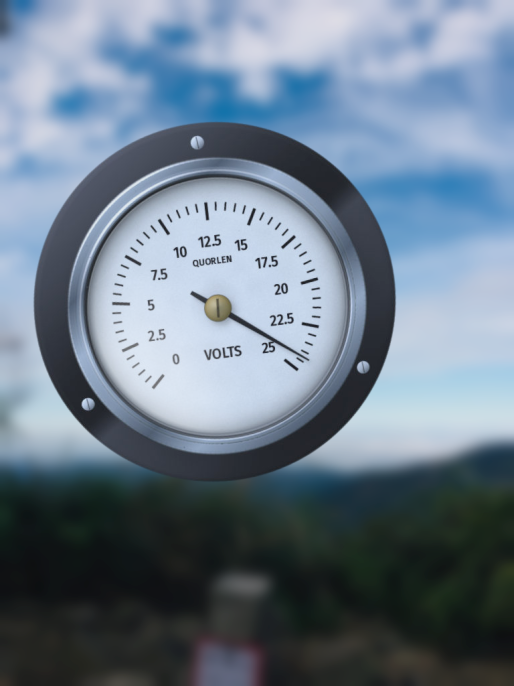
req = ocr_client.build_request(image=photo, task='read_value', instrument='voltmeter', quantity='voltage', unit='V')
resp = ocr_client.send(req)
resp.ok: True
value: 24.25 V
